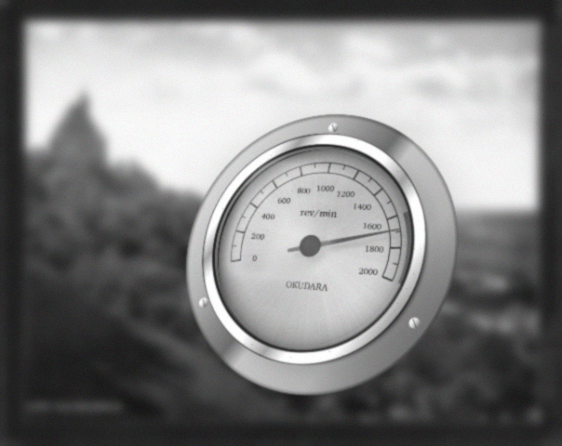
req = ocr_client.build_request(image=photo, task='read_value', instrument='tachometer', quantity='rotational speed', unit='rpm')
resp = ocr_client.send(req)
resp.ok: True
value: 1700 rpm
